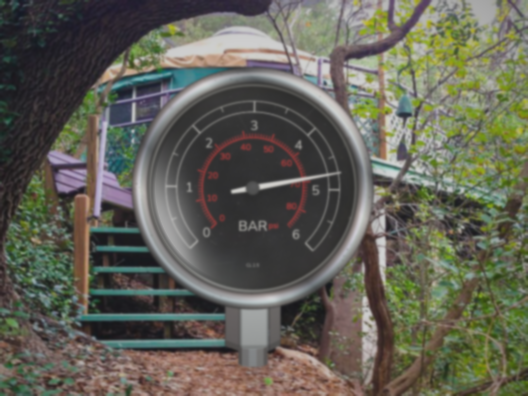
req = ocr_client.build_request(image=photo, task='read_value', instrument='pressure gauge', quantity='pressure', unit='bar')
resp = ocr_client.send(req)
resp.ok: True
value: 4.75 bar
